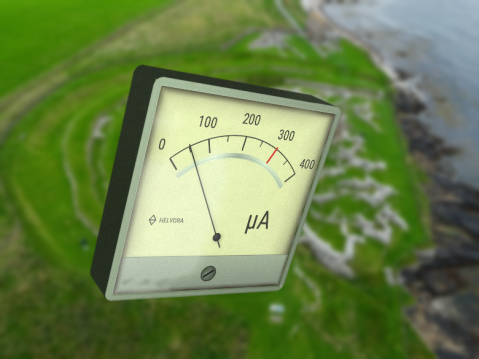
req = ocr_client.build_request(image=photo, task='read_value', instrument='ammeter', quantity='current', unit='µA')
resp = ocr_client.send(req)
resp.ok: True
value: 50 µA
